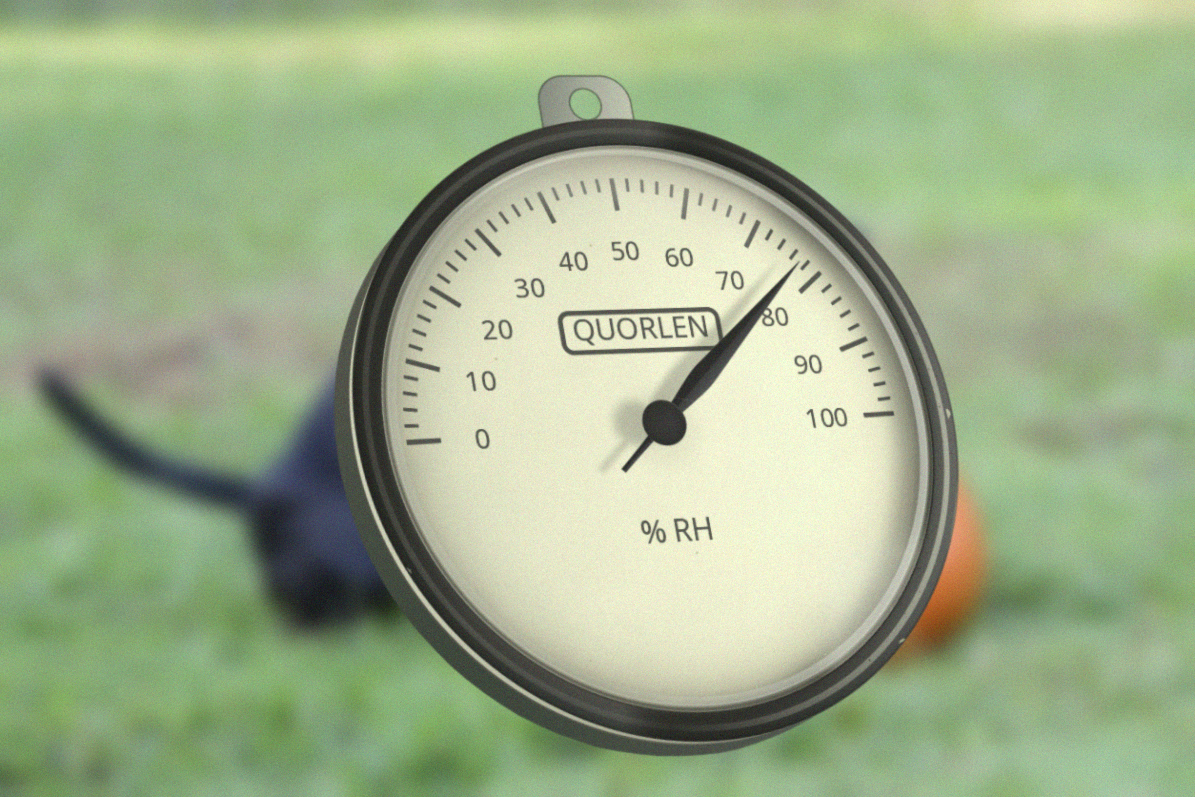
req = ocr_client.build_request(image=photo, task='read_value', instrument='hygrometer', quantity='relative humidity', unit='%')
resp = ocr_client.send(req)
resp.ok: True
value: 77 %
